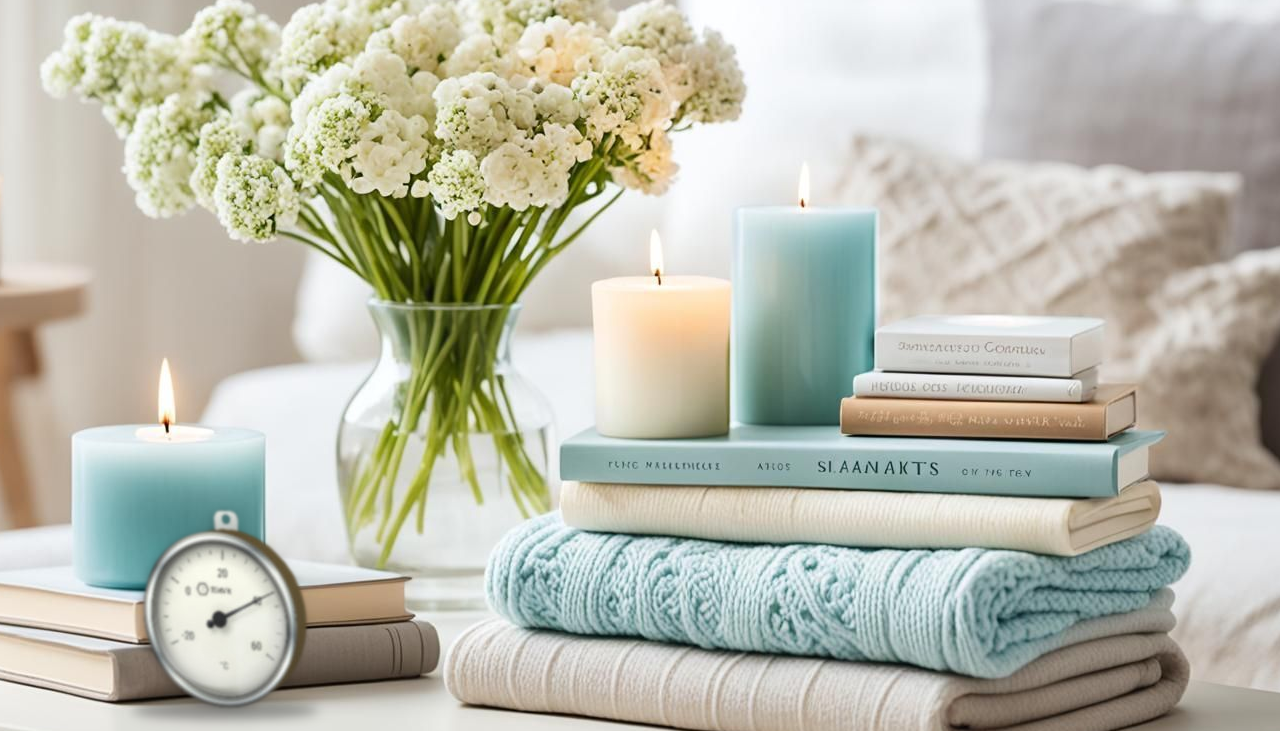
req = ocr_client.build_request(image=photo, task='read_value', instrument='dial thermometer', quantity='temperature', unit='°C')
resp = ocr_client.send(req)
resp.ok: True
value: 40 °C
